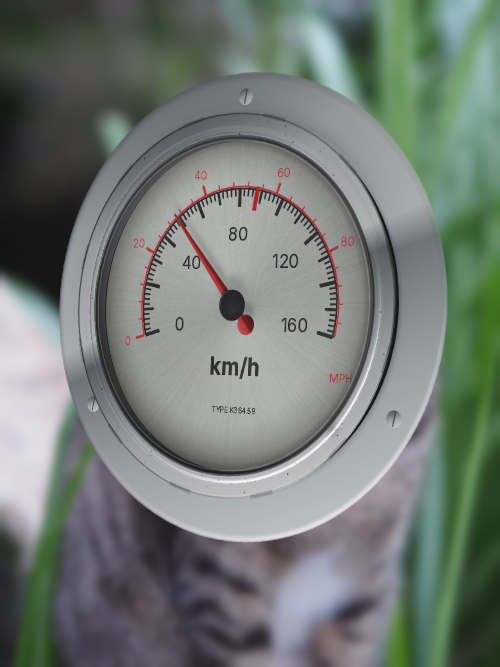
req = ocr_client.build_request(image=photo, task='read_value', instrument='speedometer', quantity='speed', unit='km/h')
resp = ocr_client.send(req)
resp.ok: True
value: 50 km/h
